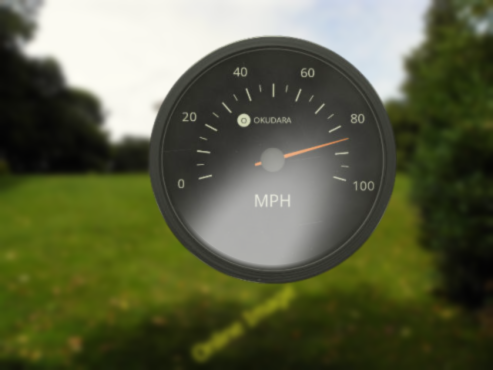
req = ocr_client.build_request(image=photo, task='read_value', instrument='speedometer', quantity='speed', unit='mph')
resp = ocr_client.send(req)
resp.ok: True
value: 85 mph
